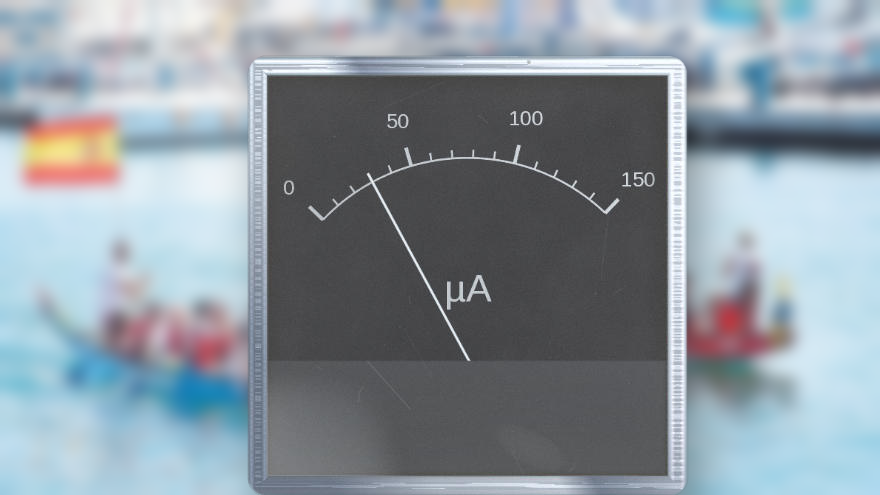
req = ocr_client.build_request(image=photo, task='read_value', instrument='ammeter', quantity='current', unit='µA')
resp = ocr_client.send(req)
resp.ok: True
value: 30 µA
